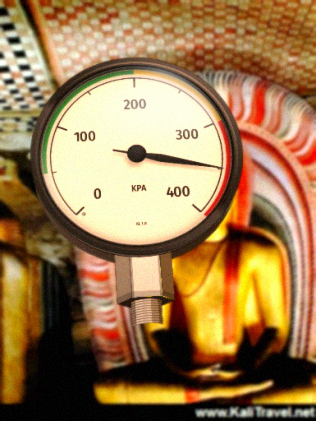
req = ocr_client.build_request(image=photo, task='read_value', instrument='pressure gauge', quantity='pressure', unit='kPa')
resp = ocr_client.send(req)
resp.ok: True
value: 350 kPa
